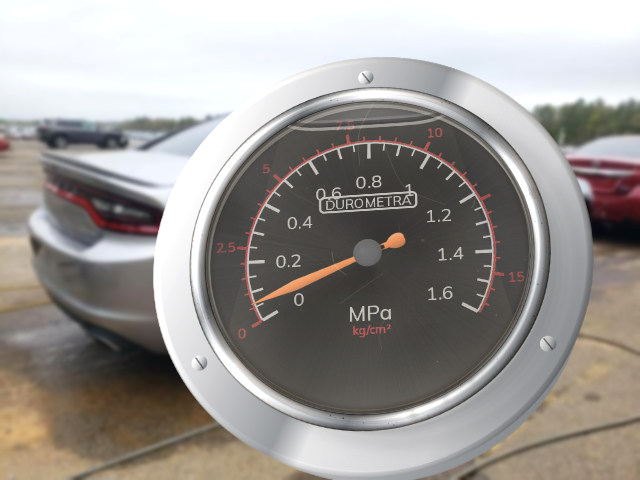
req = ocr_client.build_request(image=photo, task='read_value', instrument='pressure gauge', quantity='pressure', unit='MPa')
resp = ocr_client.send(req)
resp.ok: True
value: 0.05 MPa
